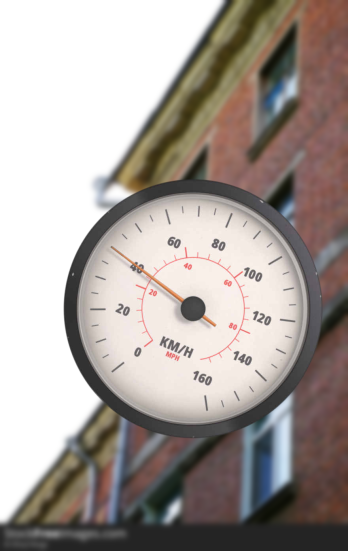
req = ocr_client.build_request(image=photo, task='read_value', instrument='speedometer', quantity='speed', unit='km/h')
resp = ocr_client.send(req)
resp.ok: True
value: 40 km/h
